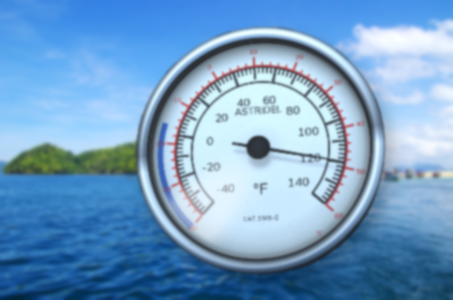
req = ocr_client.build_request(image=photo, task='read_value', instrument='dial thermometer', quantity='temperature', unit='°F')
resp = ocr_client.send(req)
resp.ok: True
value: 120 °F
